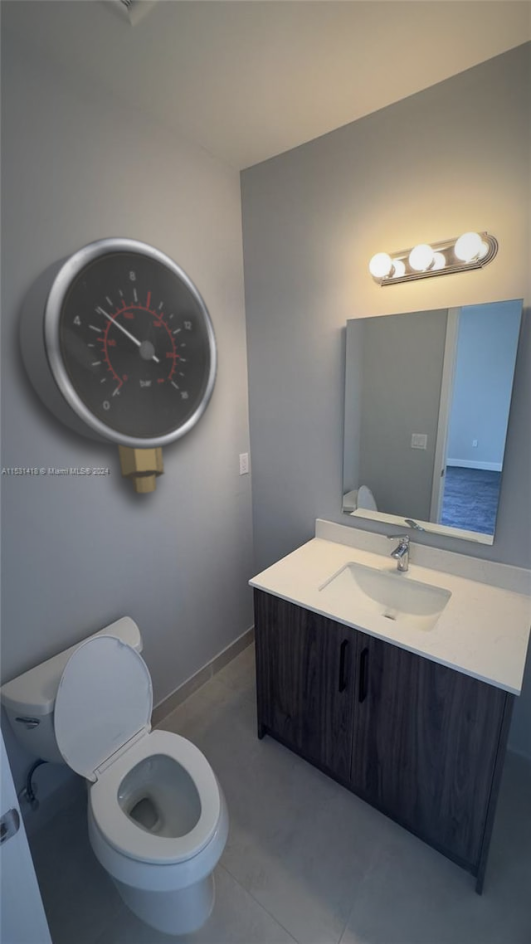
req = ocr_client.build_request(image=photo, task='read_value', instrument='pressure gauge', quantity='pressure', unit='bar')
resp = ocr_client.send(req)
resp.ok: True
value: 5 bar
